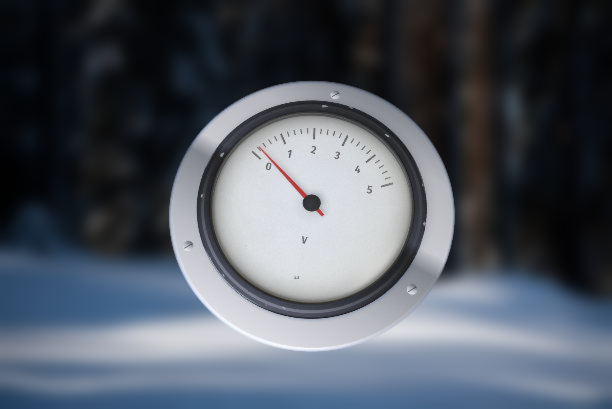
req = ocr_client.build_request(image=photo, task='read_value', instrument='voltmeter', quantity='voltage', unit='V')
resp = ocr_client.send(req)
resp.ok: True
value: 0.2 V
